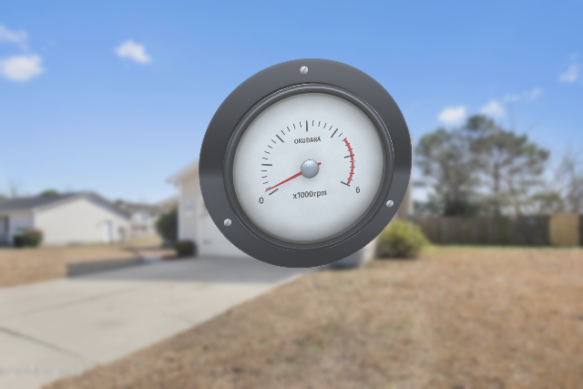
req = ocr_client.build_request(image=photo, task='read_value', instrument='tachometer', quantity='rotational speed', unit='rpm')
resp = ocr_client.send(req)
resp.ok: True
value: 200 rpm
